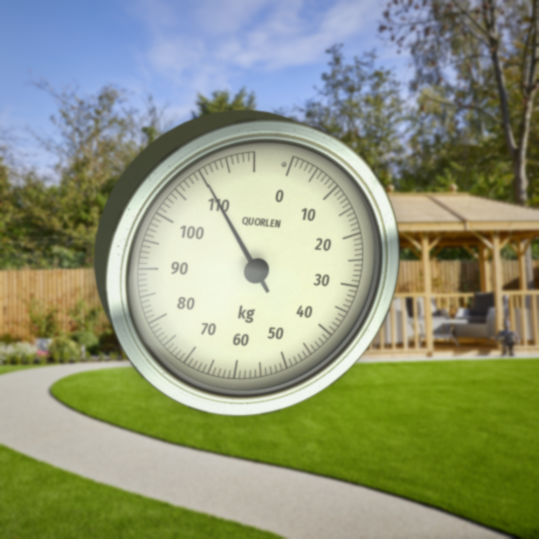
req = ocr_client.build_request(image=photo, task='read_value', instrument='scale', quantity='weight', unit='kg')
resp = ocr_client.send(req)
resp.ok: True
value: 110 kg
